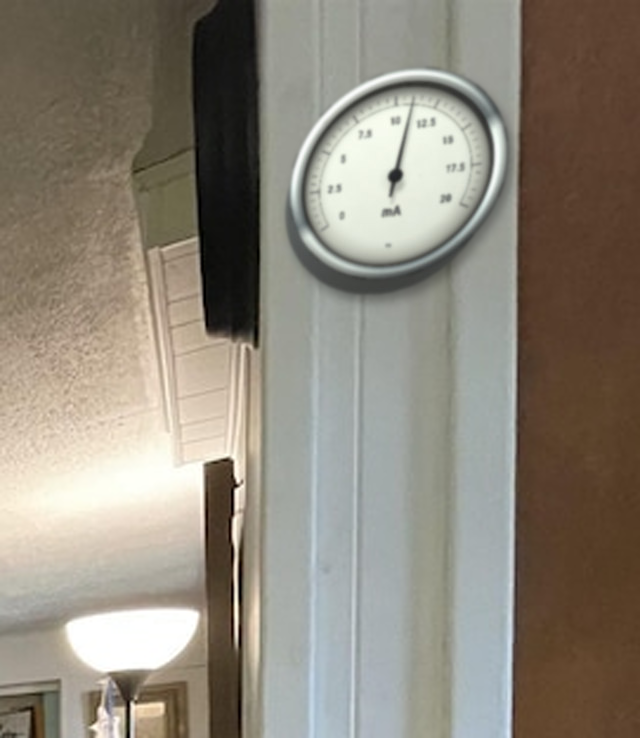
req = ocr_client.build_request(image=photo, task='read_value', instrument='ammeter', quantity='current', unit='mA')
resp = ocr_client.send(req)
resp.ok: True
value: 11 mA
